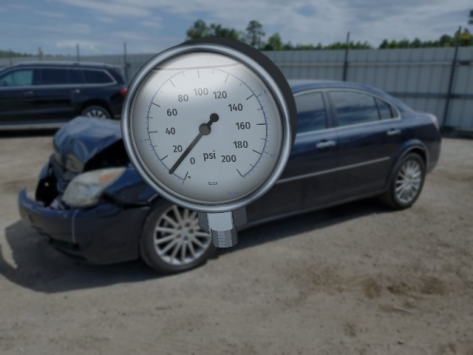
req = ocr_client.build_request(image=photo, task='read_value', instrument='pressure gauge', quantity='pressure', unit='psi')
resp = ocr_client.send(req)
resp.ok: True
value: 10 psi
